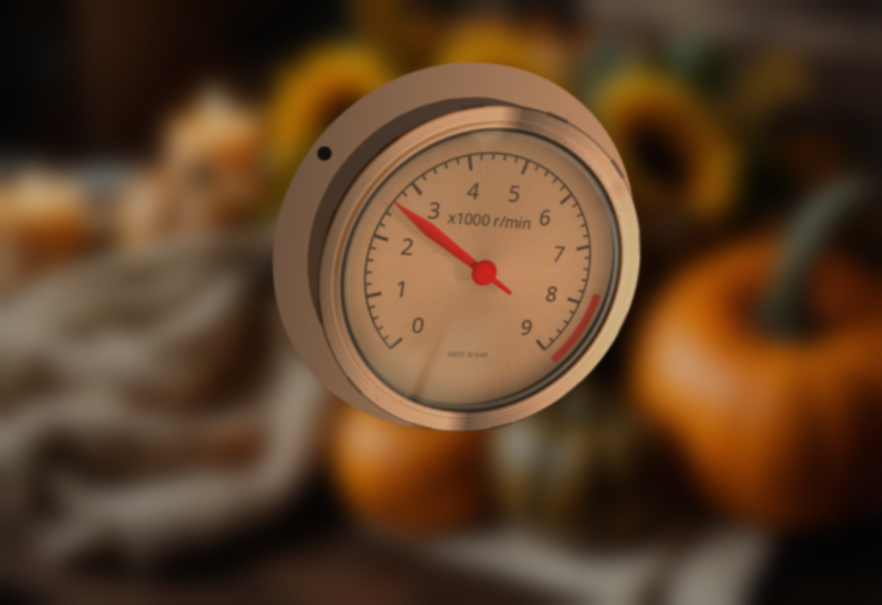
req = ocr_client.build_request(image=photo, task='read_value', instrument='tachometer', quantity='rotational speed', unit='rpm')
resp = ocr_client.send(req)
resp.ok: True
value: 2600 rpm
